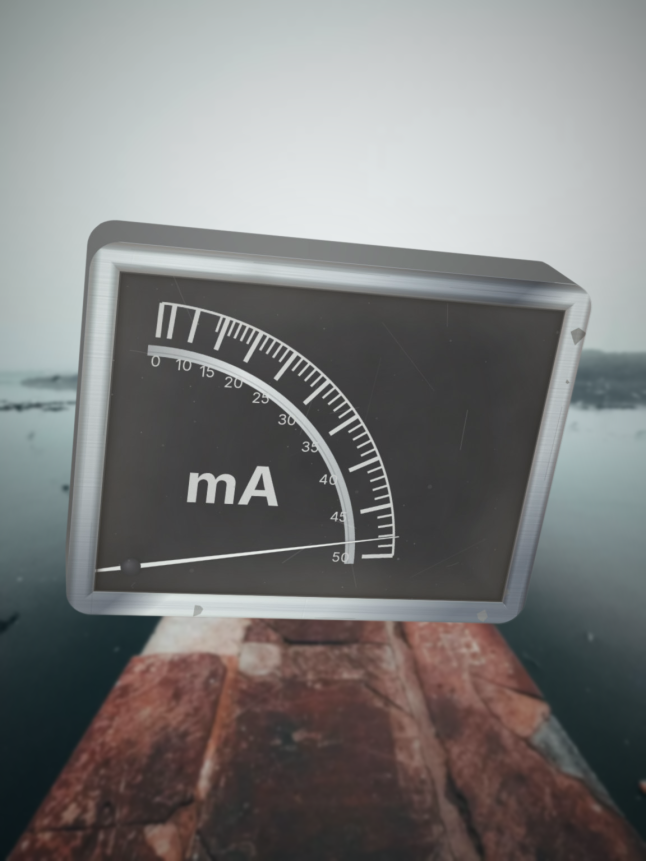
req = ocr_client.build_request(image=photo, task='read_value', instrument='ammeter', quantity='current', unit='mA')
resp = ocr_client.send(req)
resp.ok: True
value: 48 mA
